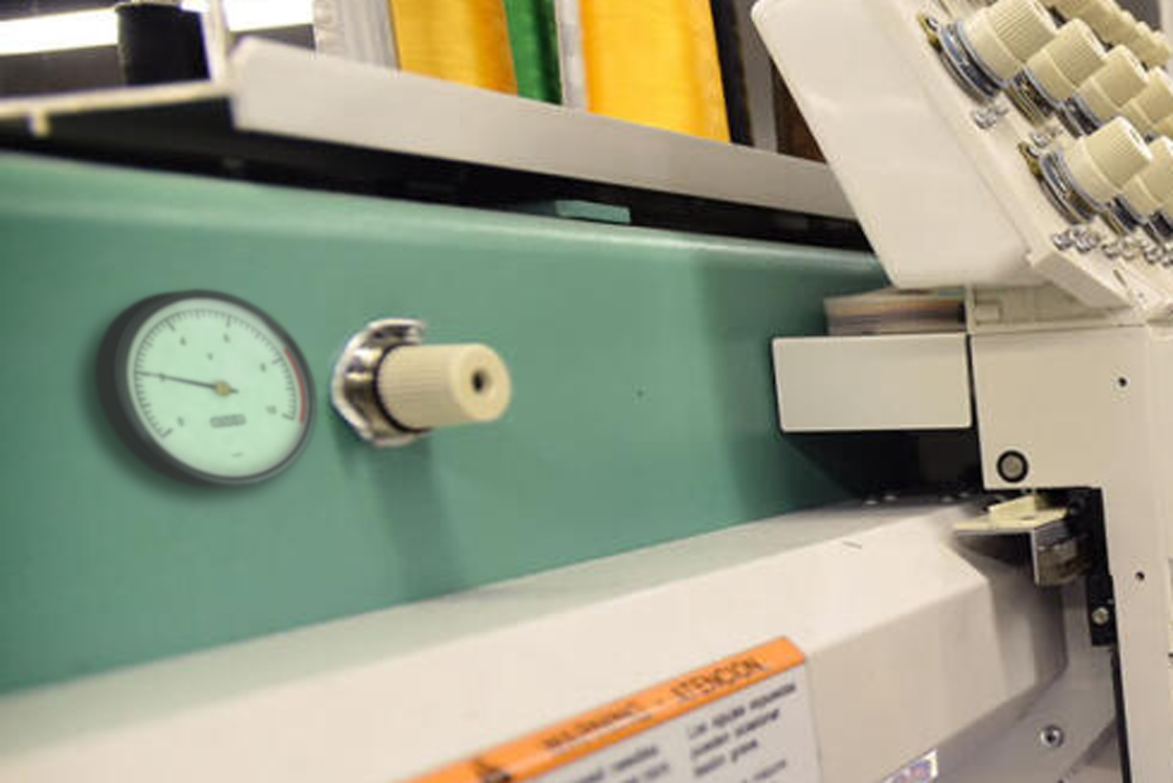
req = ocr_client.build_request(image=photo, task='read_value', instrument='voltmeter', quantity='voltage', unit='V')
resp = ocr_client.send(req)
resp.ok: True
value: 2 V
